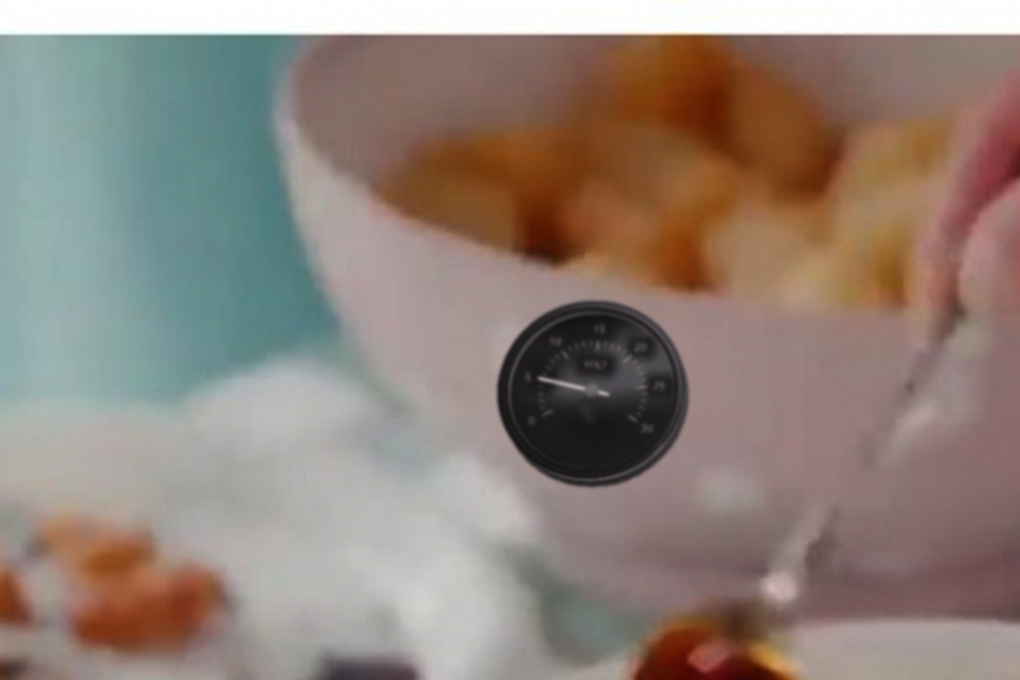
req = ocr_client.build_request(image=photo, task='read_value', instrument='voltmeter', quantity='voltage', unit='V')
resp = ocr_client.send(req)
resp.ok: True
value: 5 V
